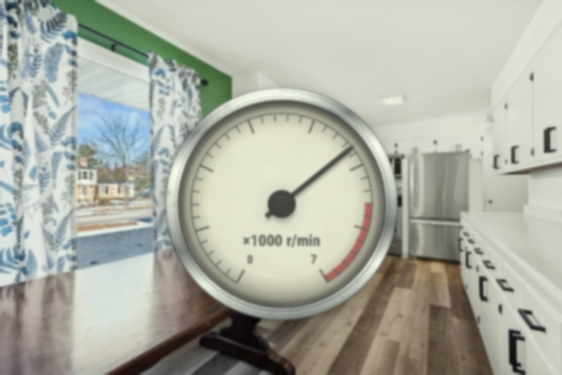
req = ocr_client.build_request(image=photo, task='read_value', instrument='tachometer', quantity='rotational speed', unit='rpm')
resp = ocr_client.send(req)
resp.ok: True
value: 4700 rpm
